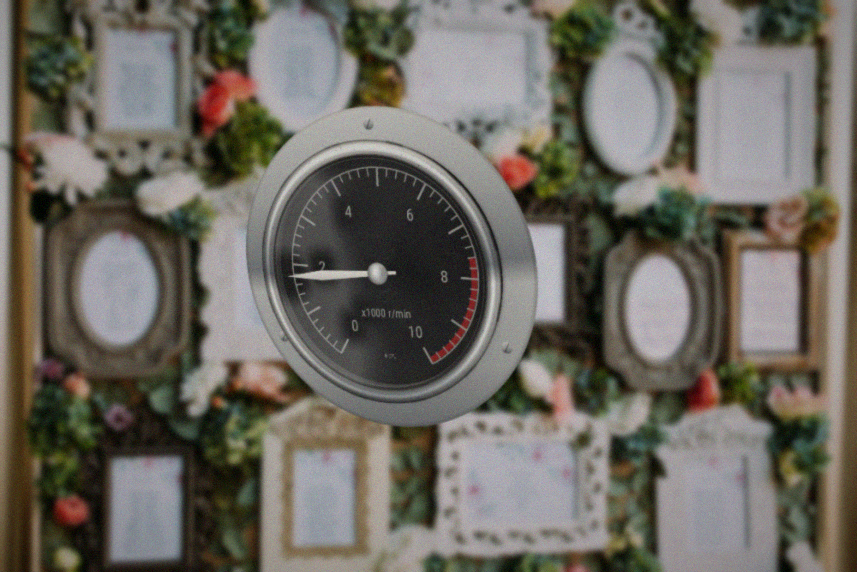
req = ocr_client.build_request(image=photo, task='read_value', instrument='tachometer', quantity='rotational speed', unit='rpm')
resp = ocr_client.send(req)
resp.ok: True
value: 1800 rpm
